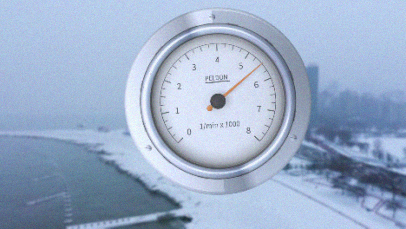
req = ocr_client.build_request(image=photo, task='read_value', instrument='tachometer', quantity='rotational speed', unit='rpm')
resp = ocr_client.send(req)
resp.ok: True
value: 5500 rpm
